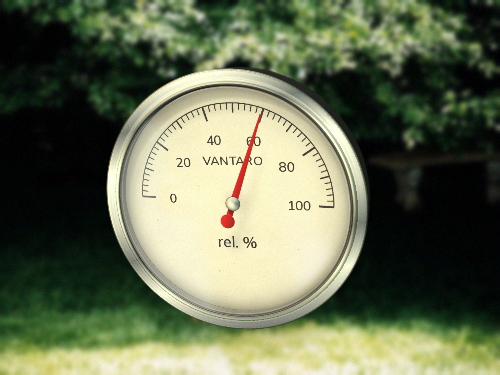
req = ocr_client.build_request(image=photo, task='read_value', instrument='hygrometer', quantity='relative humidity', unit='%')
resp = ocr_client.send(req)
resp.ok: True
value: 60 %
